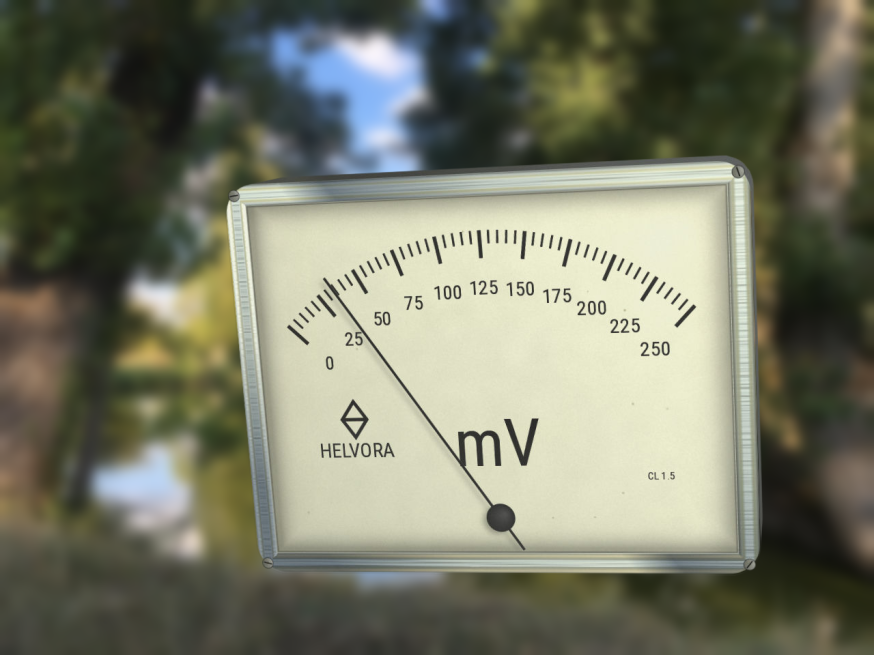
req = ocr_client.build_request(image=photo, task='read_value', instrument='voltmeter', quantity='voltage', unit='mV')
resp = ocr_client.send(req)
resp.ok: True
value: 35 mV
